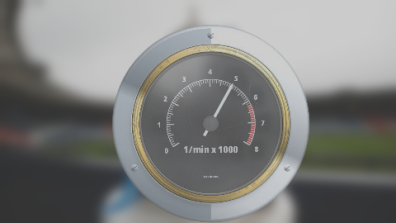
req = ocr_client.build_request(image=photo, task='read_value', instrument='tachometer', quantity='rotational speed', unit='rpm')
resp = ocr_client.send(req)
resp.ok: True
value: 5000 rpm
